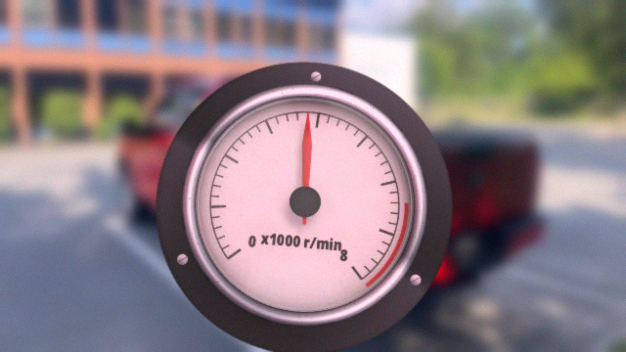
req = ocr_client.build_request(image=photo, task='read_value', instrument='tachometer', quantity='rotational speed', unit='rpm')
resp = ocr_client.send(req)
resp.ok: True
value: 3800 rpm
